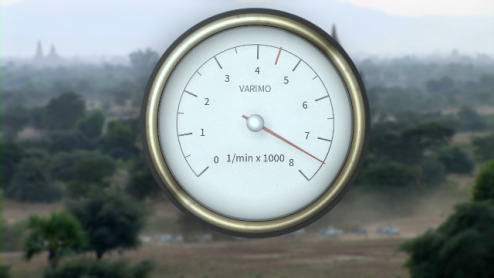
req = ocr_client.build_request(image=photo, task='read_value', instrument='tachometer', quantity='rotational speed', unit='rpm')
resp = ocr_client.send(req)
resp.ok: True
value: 7500 rpm
